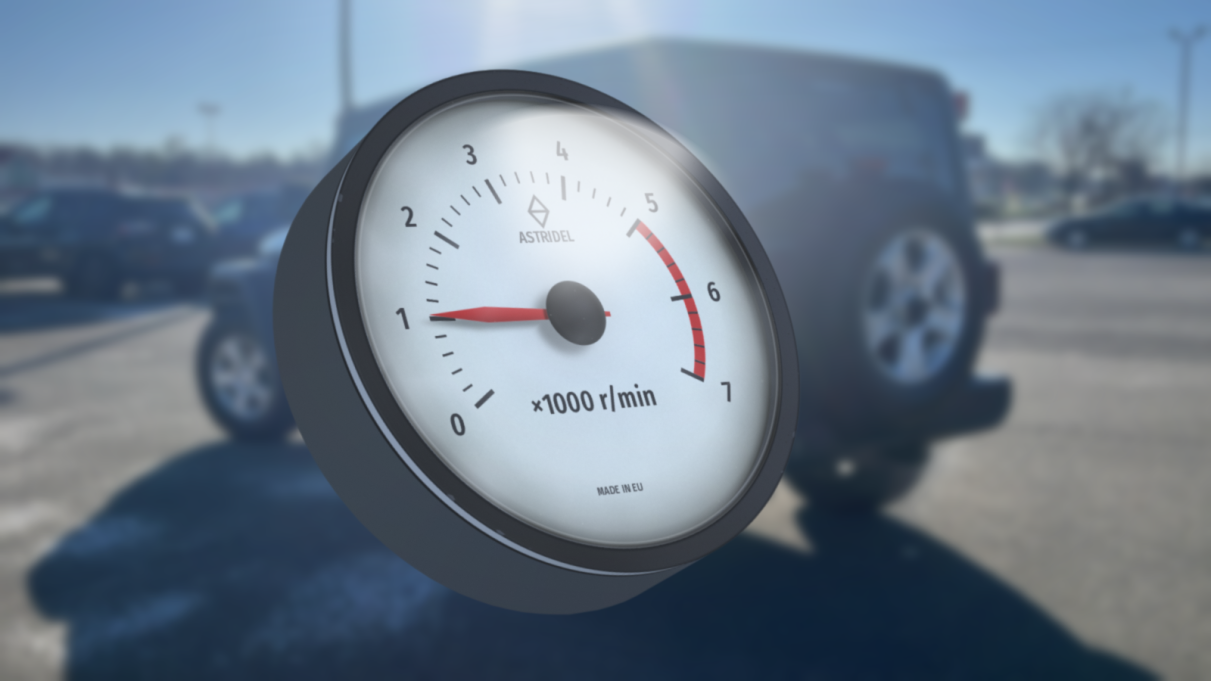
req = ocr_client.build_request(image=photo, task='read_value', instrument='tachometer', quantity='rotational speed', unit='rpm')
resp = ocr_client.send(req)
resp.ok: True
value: 1000 rpm
